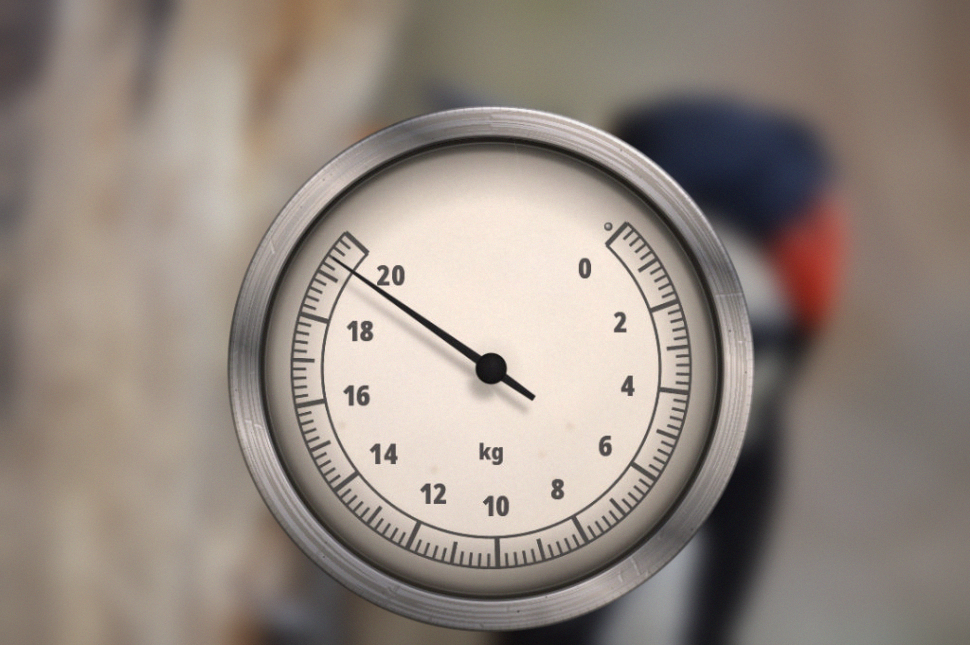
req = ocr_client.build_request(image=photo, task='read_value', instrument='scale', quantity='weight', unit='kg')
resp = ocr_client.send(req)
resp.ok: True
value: 19.4 kg
